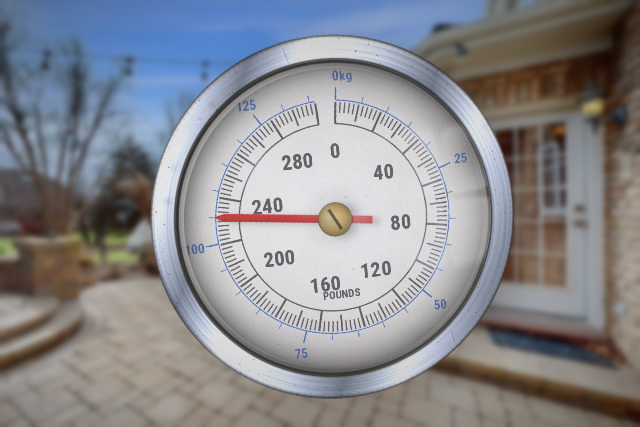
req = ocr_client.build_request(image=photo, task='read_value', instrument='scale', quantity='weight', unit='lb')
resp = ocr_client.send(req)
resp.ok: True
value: 232 lb
